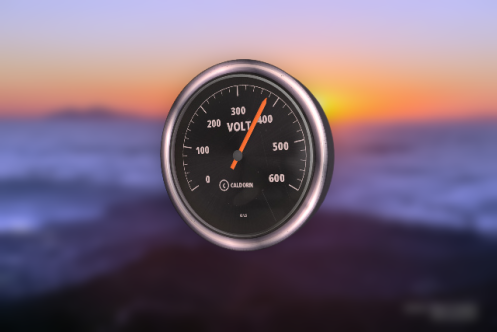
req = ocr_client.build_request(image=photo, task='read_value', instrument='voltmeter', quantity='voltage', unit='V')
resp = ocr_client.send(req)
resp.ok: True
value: 380 V
